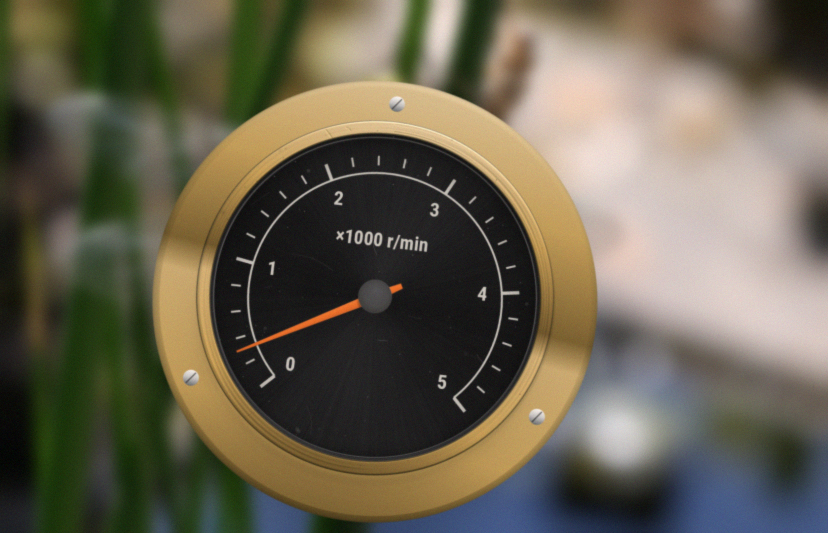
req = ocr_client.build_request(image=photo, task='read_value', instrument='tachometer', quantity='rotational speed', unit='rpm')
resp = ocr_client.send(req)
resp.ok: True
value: 300 rpm
